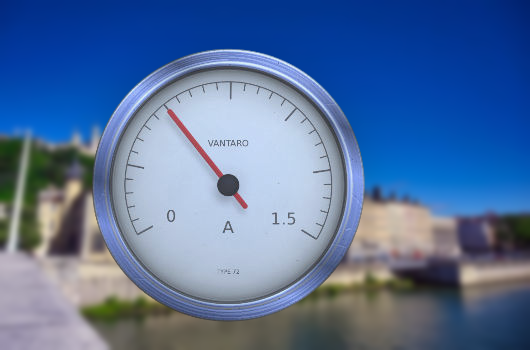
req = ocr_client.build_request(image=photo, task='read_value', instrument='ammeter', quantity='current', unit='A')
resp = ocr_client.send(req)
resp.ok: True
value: 0.5 A
